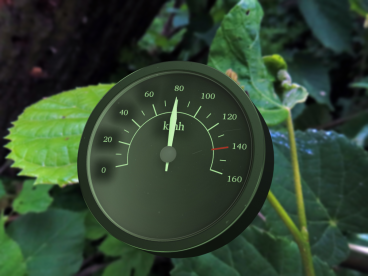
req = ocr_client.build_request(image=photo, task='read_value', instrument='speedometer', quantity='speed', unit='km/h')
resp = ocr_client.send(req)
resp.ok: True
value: 80 km/h
